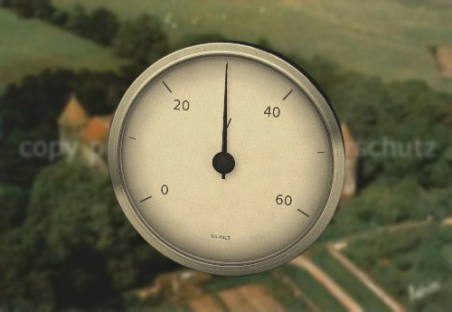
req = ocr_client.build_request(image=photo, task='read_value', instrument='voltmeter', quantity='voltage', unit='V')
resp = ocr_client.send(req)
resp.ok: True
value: 30 V
